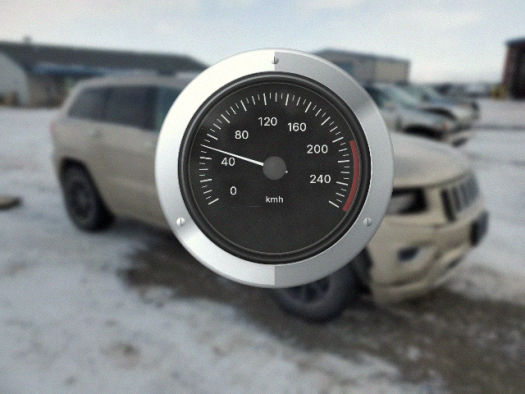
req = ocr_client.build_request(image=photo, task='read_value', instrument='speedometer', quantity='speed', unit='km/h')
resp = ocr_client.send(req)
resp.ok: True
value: 50 km/h
